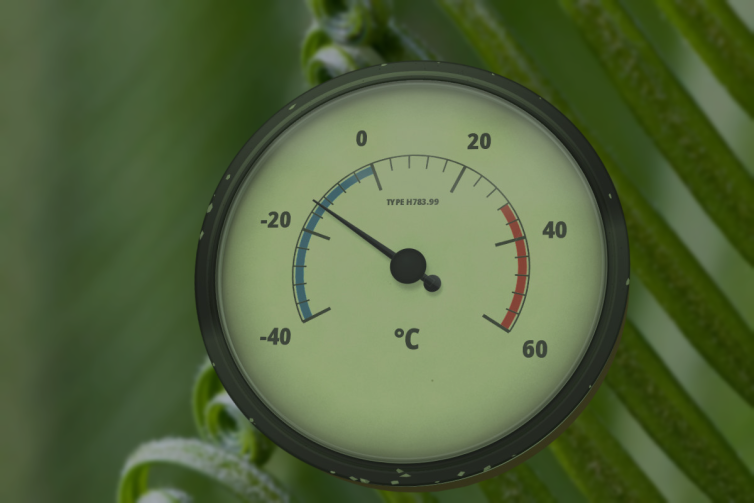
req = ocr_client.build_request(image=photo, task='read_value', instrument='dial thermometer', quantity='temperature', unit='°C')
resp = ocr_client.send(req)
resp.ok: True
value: -14 °C
